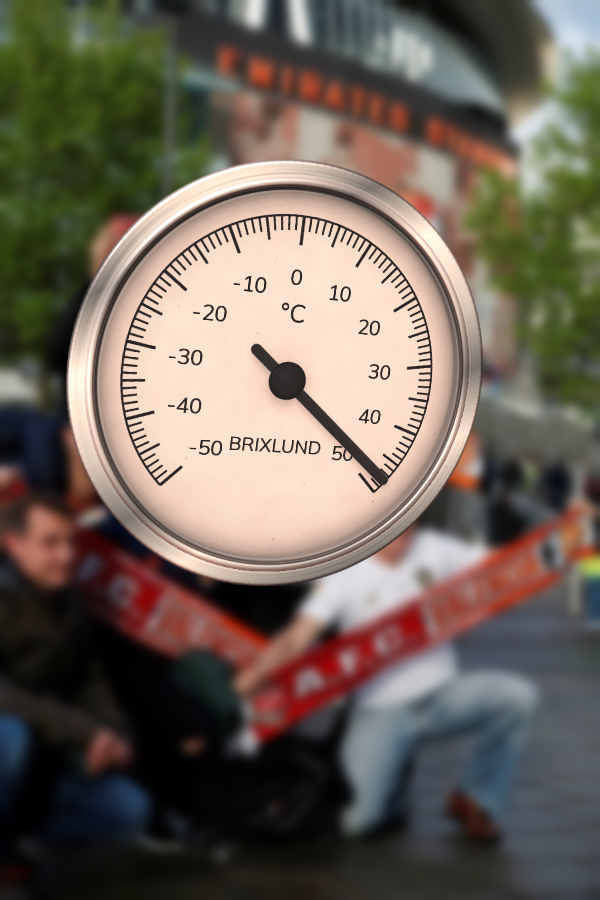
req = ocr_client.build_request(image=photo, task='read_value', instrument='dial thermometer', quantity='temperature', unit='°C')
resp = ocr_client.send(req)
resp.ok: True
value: 48 °C
